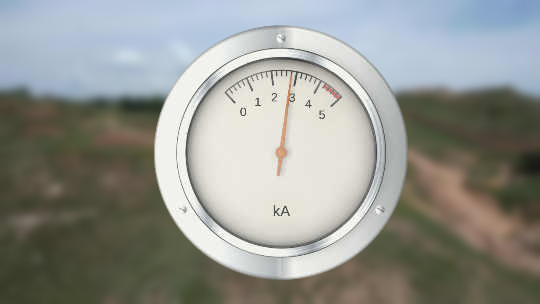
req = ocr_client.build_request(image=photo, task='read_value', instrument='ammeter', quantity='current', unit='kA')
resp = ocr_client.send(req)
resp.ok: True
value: 2.8 kA
